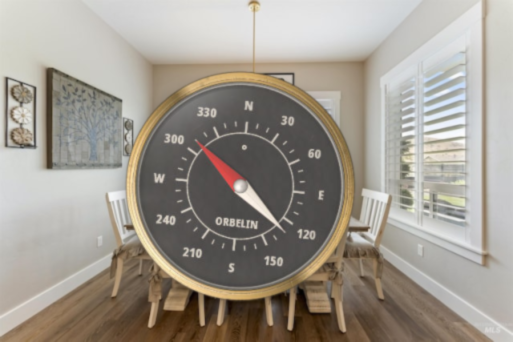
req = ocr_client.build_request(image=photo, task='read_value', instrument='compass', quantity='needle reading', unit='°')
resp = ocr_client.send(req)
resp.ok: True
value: 310 °
